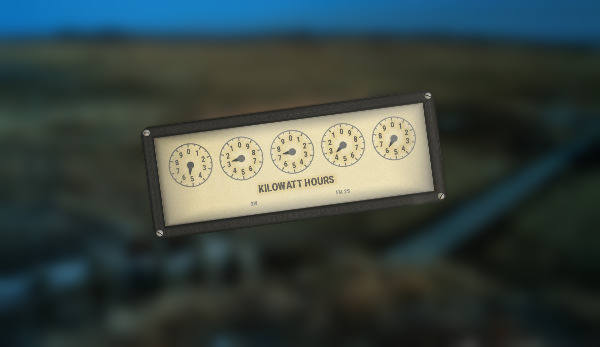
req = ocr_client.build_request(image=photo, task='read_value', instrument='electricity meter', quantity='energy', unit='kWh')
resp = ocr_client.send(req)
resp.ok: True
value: 52736 kWh
